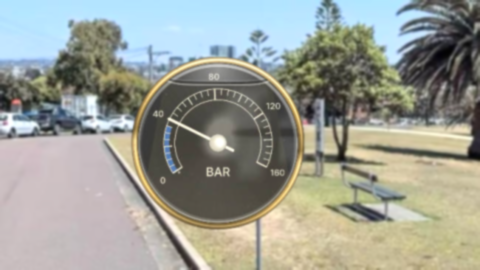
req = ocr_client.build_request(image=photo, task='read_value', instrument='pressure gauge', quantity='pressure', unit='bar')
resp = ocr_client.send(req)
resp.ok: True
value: 40 bar
